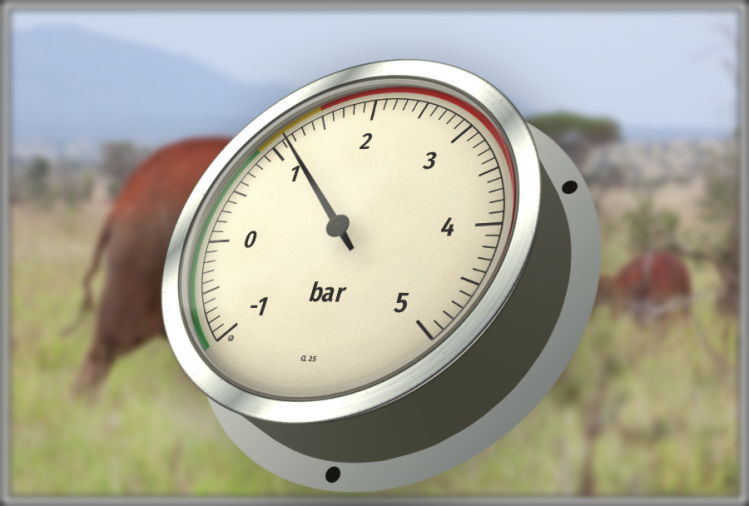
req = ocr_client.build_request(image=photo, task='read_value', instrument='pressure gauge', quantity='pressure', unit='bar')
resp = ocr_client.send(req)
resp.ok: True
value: 1.15 bar
